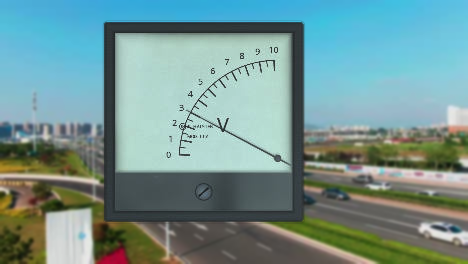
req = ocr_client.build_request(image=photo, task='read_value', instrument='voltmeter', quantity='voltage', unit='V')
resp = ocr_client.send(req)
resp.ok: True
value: 3 V
